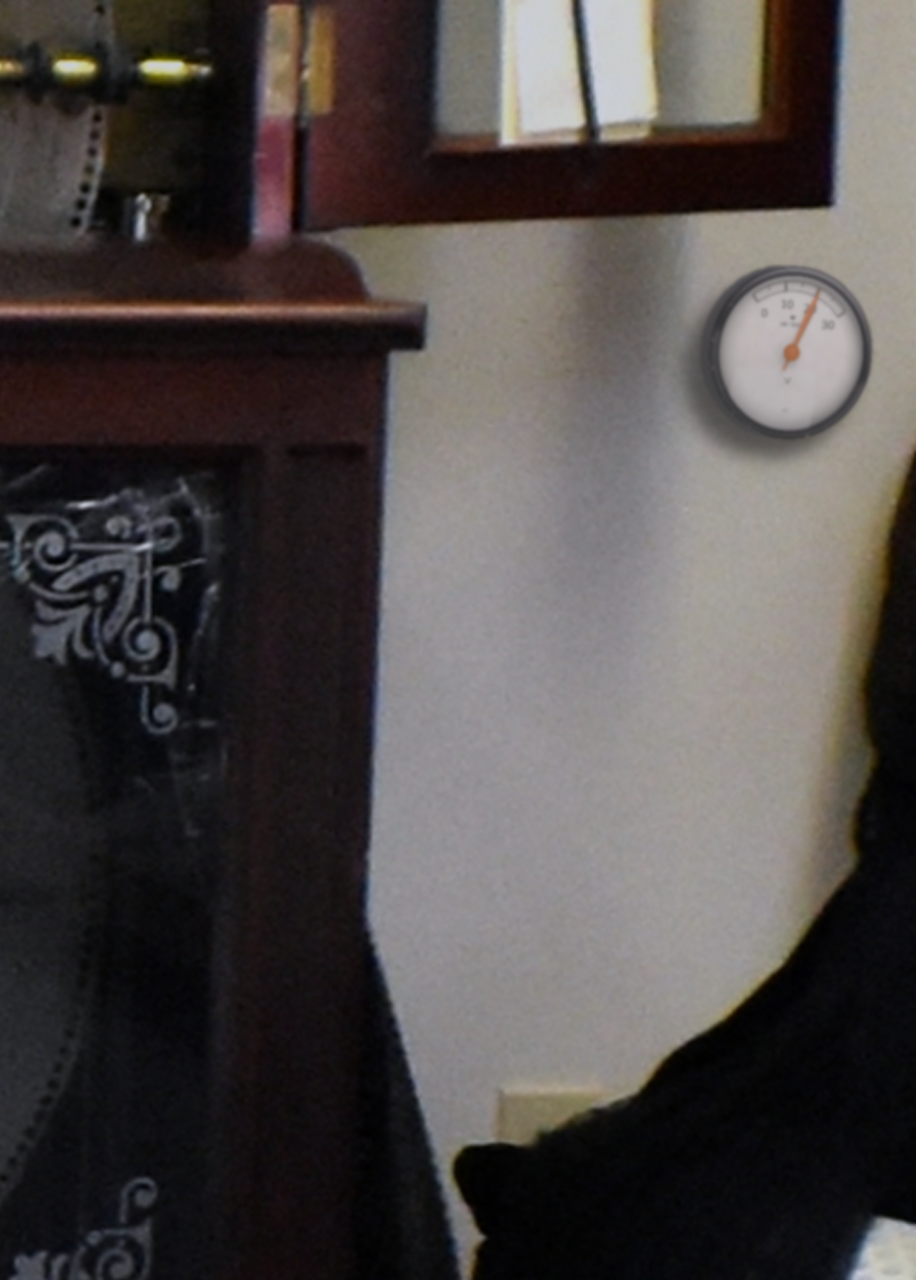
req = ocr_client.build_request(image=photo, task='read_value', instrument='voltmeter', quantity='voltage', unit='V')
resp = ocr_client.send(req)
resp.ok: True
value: 20 V
